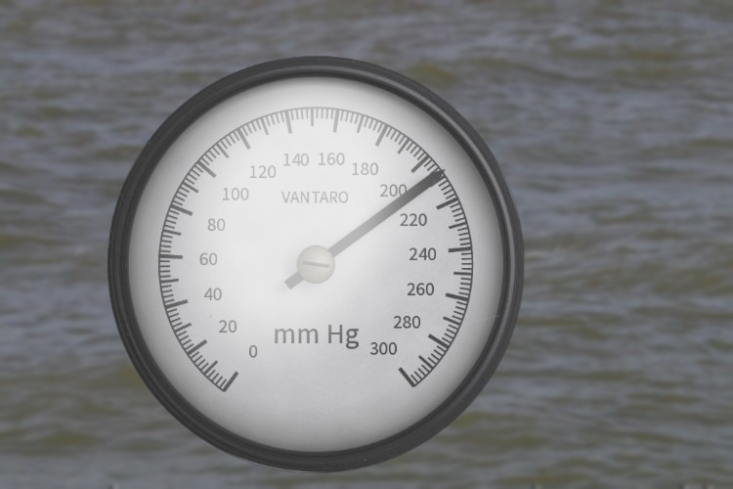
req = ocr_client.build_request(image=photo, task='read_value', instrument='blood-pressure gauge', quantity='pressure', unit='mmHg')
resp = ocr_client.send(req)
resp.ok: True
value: 208 mmHg
